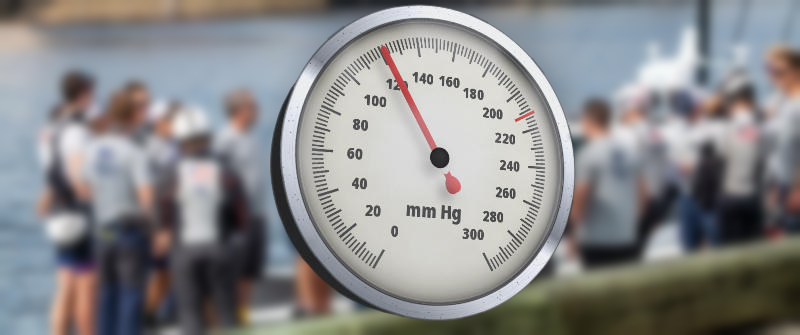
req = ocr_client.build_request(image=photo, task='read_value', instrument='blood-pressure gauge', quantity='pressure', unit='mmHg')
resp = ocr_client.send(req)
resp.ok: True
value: 120 mmHg
